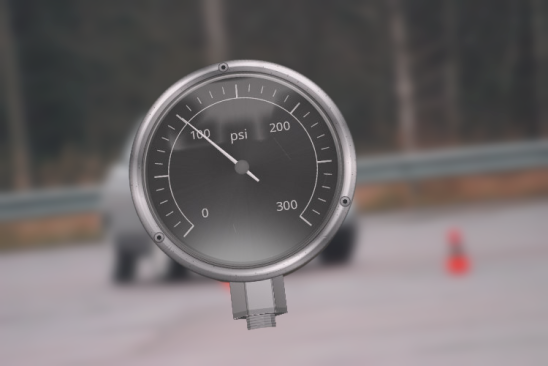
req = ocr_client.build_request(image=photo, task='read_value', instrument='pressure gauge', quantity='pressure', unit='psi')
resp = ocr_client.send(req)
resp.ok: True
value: 100 psi
